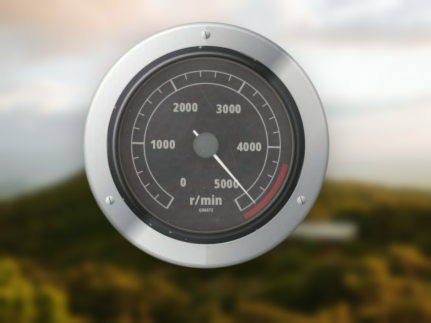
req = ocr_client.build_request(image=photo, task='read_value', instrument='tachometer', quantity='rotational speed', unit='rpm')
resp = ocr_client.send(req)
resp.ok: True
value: 4800 rpm
